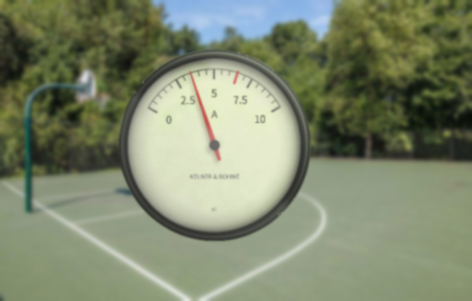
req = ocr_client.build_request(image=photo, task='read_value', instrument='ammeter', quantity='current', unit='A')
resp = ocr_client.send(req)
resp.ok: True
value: 3.5 A
